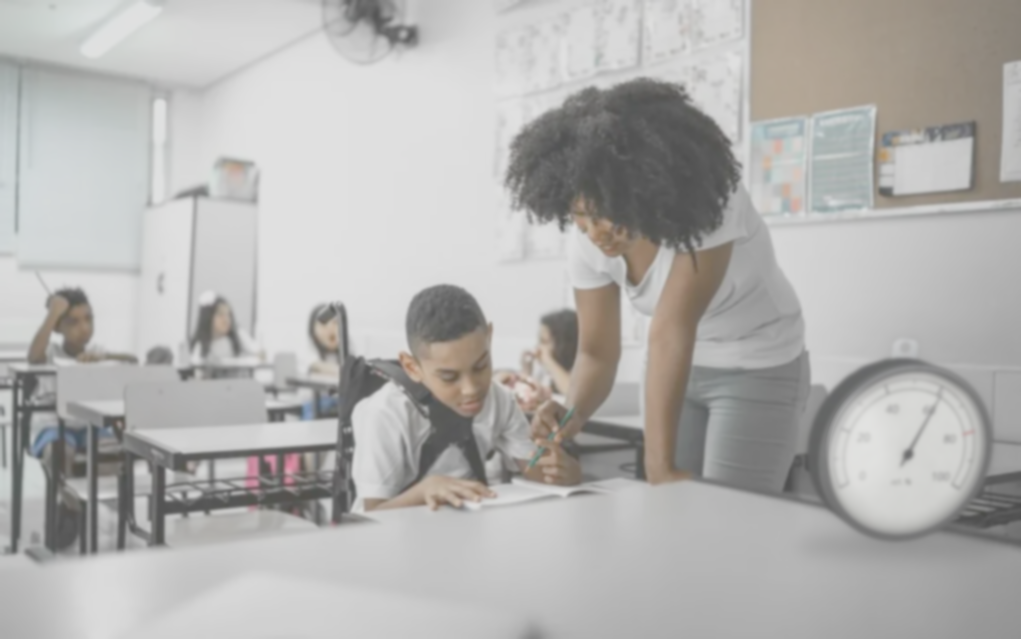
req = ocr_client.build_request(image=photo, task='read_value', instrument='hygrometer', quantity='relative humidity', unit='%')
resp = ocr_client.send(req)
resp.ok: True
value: 60 %
